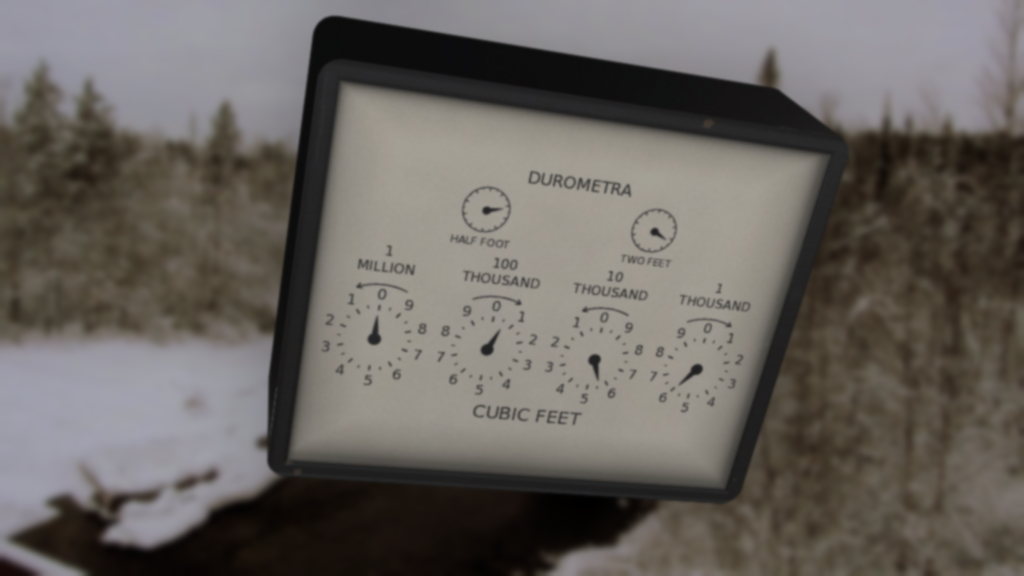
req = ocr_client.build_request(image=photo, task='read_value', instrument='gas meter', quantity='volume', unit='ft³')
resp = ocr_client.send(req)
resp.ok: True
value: 5600 ft³
